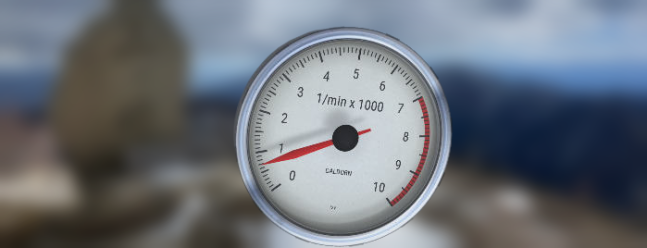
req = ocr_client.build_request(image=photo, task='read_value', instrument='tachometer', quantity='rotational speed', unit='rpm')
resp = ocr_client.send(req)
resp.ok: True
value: 700 rpm
